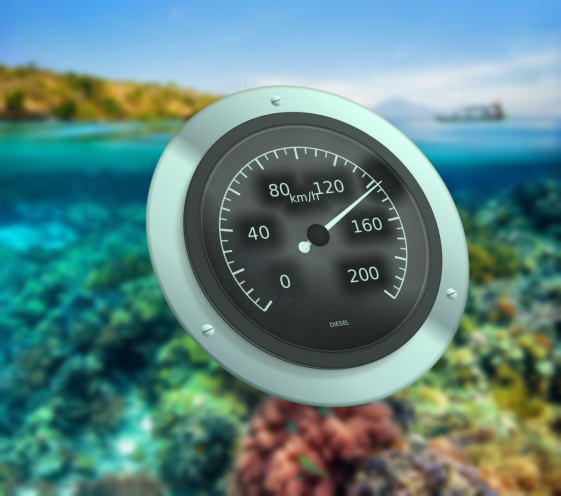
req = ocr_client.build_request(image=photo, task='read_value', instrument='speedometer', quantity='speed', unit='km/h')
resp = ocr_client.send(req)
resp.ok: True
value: 142.5 km/h
